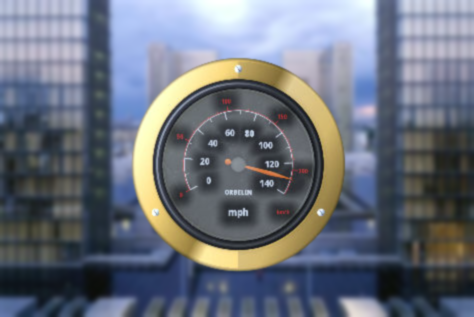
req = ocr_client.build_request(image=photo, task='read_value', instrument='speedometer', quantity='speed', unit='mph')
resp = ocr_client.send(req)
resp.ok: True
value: 130 mph
